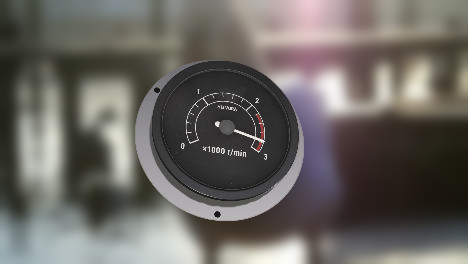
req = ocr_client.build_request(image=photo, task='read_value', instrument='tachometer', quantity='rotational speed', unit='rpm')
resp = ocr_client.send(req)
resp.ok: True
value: 2800 rpm
